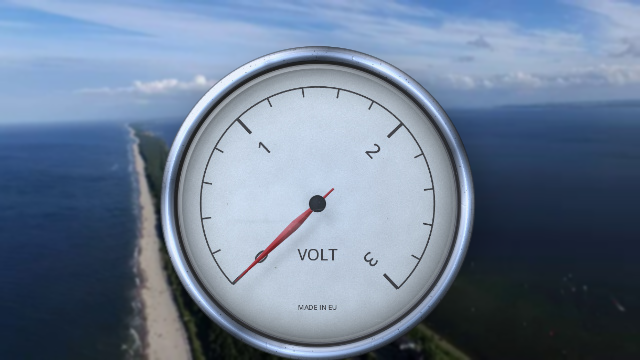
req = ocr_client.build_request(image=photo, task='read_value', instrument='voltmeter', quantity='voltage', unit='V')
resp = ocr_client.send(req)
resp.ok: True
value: 0 V
